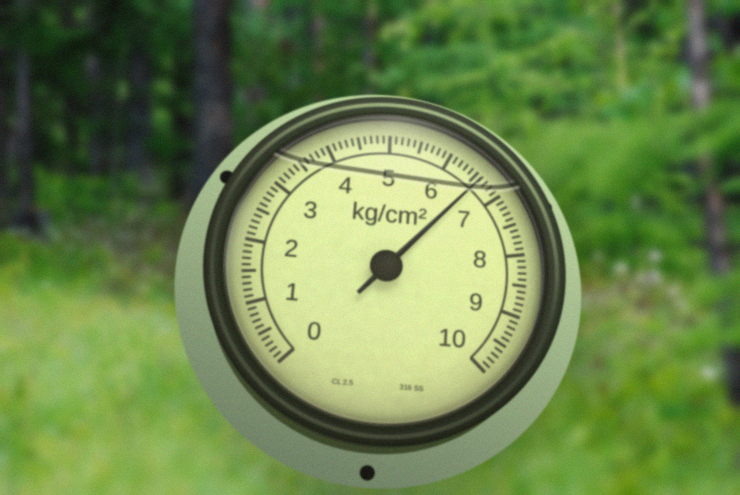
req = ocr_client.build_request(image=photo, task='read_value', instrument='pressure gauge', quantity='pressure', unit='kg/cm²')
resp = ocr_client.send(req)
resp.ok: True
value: 6.6 kg/cm²
